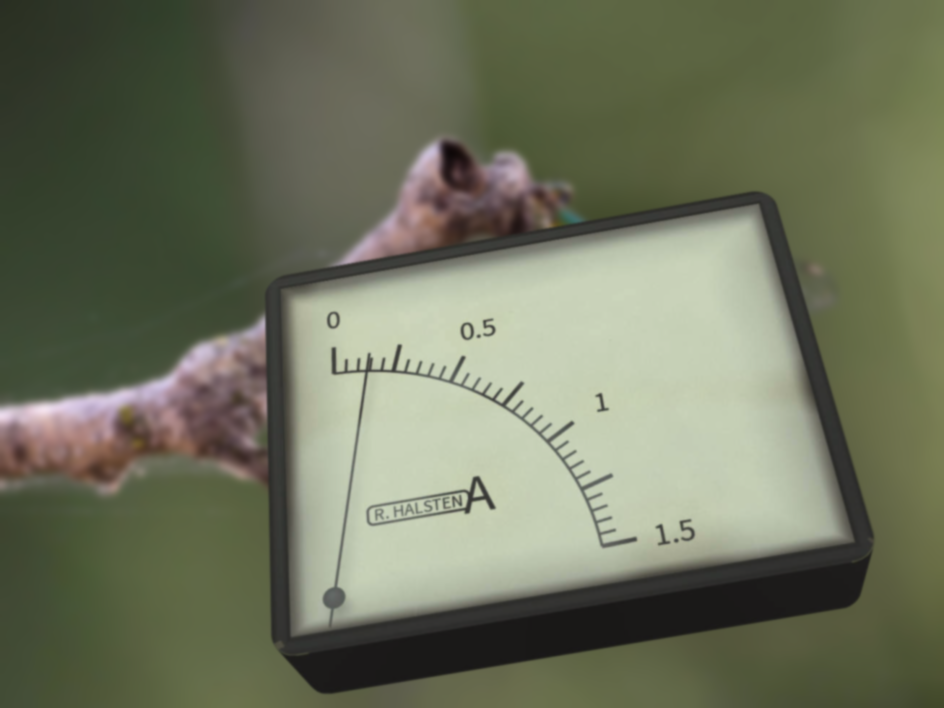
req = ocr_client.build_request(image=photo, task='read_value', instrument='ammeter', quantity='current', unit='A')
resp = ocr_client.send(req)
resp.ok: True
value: 0.15 A
